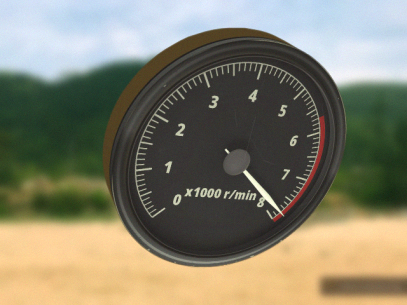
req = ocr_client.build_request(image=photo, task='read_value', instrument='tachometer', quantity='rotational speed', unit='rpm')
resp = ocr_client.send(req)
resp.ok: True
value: 7800 rpm
